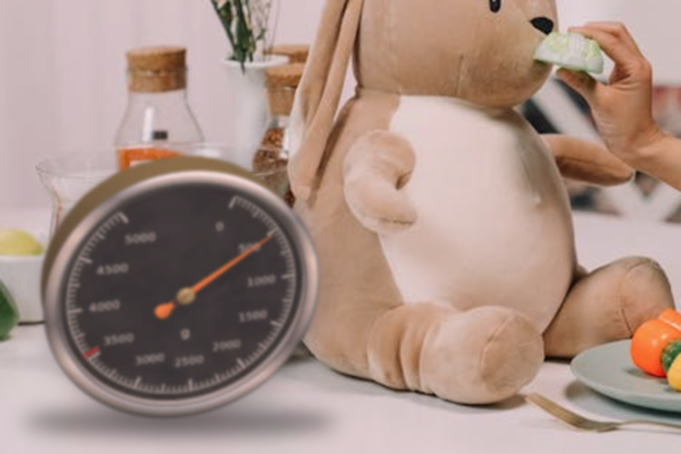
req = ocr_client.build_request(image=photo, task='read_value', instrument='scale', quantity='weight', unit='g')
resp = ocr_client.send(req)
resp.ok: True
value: 500 g
